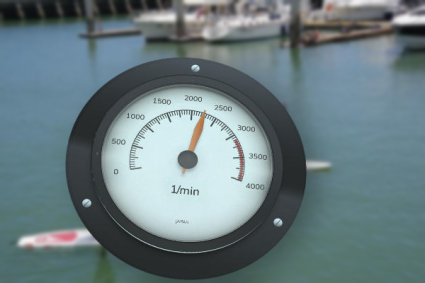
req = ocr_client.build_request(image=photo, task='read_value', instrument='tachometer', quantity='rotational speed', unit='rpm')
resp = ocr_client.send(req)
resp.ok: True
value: 2250 rpm
